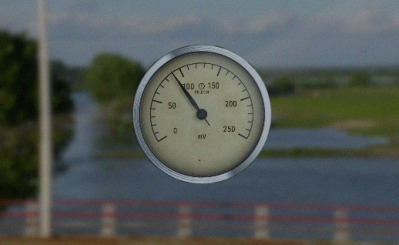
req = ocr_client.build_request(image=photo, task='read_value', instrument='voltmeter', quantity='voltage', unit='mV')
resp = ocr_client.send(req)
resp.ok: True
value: 90 mV
